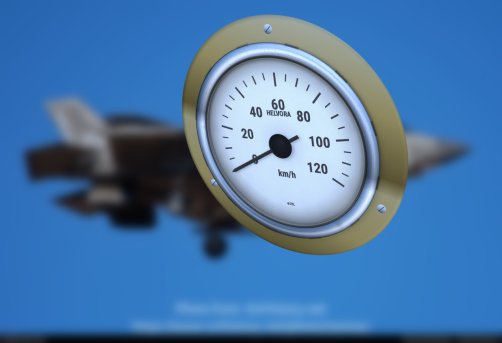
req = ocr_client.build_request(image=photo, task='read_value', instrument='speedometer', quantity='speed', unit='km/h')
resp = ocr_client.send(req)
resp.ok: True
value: 0 km/h
